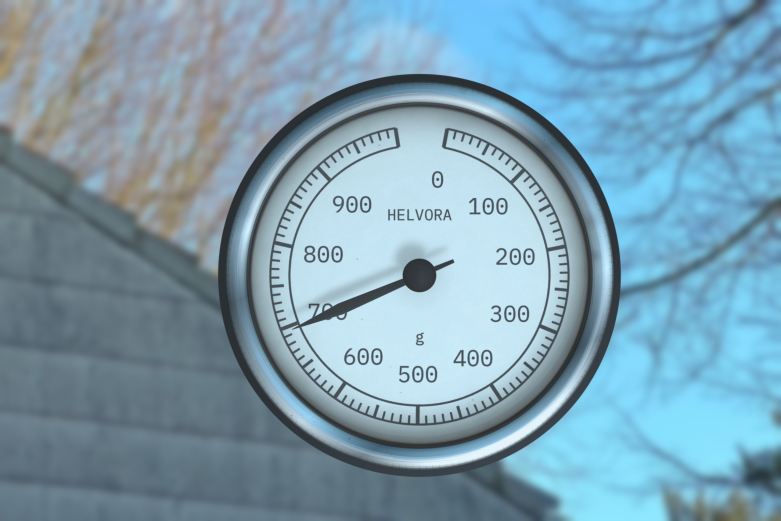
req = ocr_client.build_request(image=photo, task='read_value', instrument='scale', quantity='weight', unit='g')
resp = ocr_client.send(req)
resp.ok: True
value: 695 g
